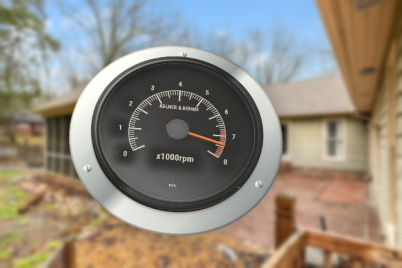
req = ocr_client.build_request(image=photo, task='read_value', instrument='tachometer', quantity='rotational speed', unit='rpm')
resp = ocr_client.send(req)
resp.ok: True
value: 7500 rpm
